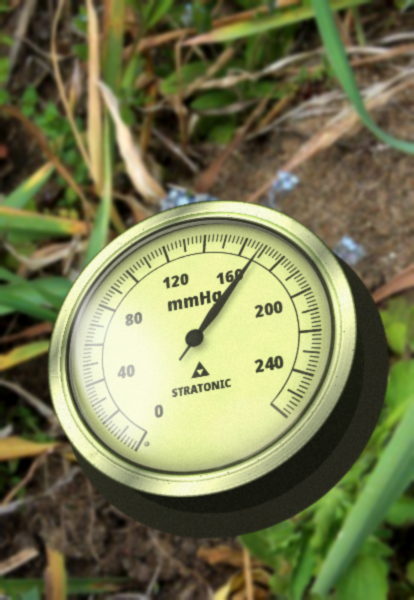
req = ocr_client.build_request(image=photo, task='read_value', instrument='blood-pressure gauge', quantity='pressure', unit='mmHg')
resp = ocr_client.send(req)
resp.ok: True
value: 170 mmHg
